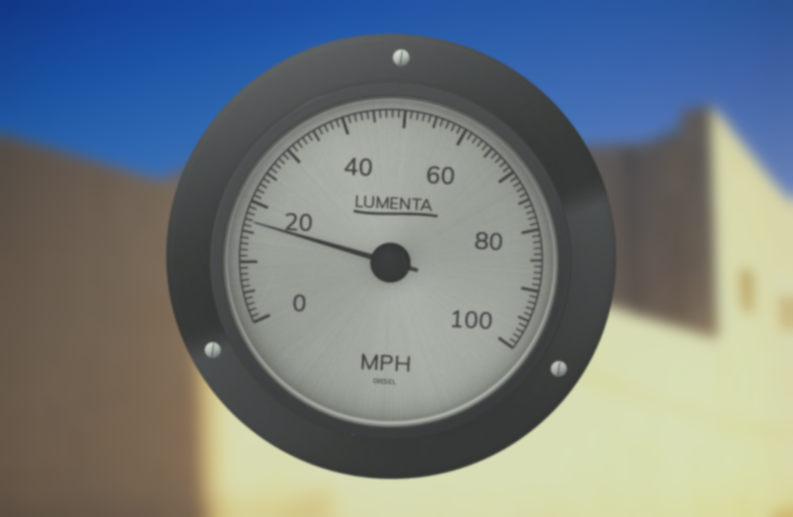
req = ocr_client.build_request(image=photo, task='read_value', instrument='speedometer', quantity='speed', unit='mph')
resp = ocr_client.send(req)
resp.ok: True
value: 17 mph
